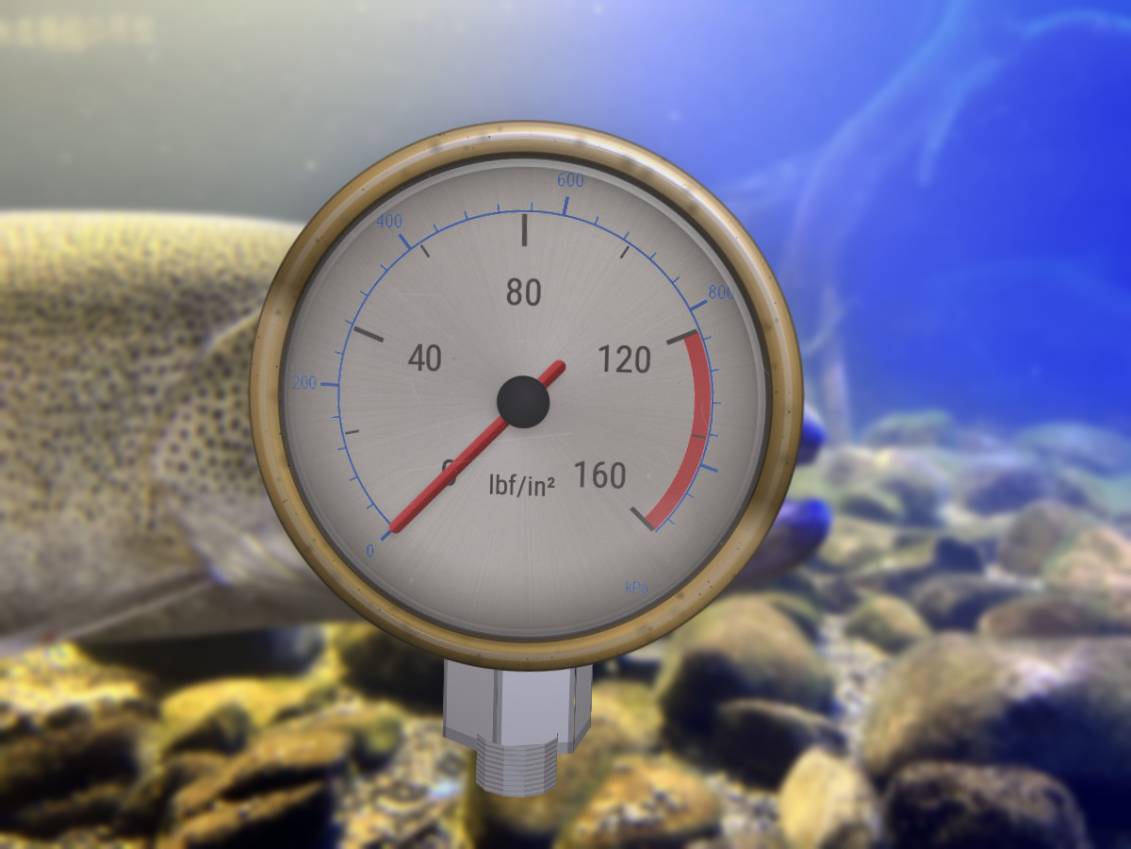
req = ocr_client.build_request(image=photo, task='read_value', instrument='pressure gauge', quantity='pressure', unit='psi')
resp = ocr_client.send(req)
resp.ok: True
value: 0 psi
